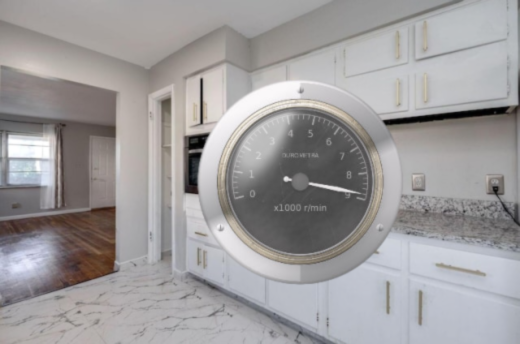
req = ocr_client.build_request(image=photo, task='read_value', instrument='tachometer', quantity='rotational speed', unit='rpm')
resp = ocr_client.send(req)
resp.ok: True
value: 8800 rpm
